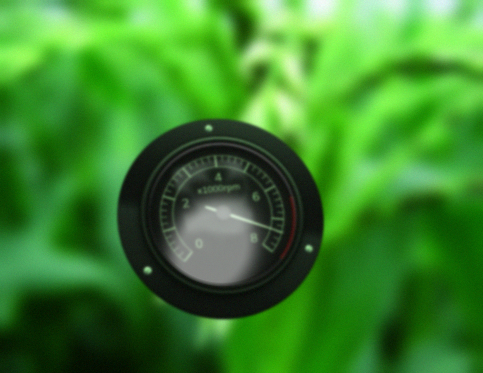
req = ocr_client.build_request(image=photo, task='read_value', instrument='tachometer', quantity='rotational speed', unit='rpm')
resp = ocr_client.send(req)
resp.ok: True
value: 7400 rpm
